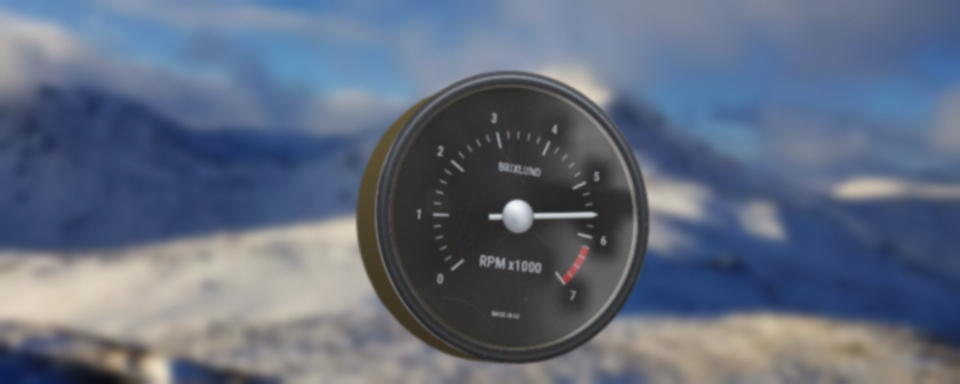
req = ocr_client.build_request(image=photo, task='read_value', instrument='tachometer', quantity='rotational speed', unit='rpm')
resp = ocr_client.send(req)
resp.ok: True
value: 5600 rpm
